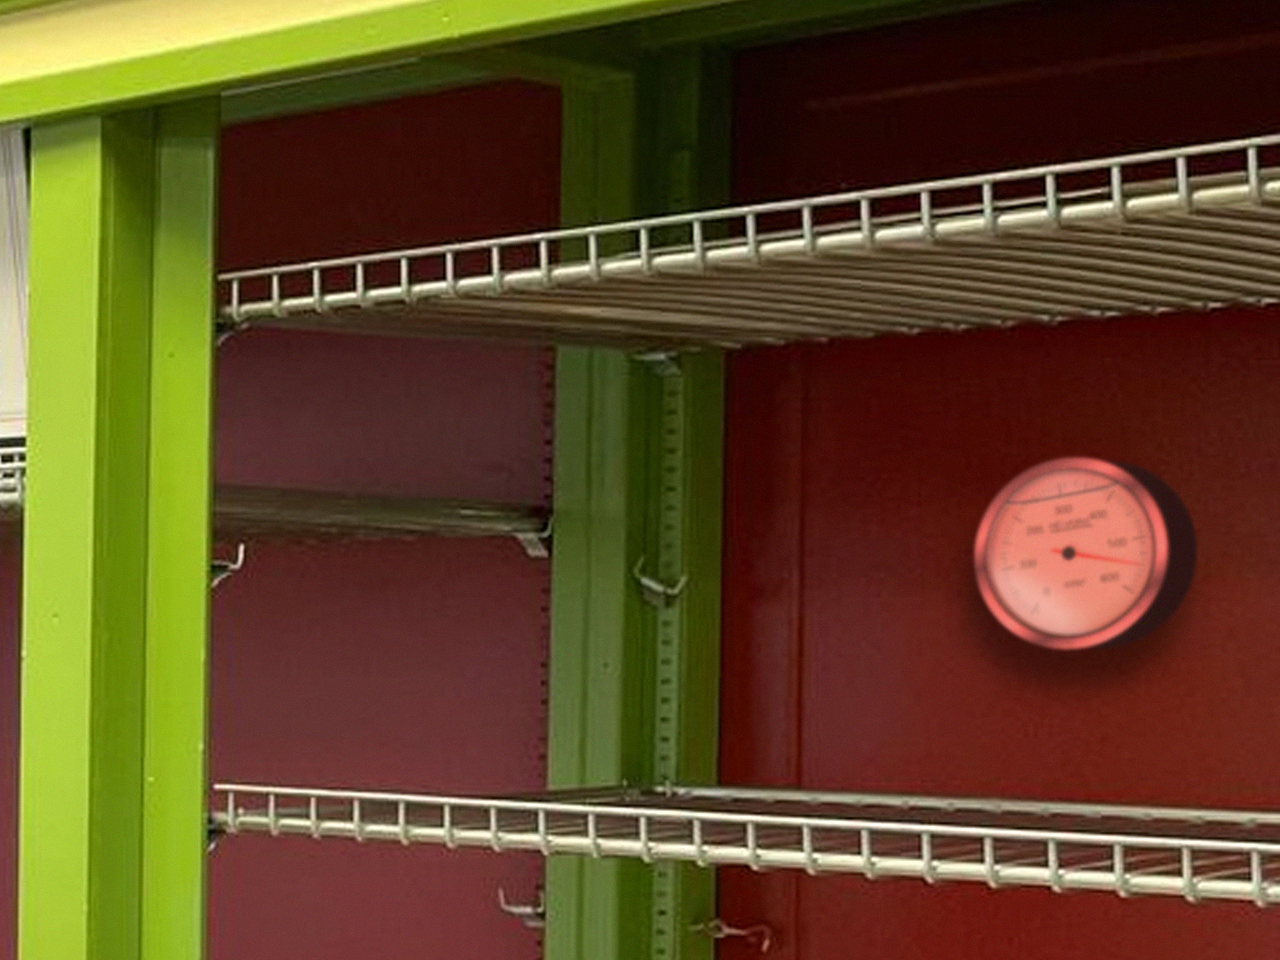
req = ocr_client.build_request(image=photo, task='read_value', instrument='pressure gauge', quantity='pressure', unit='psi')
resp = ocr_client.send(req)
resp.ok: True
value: 550 psi
